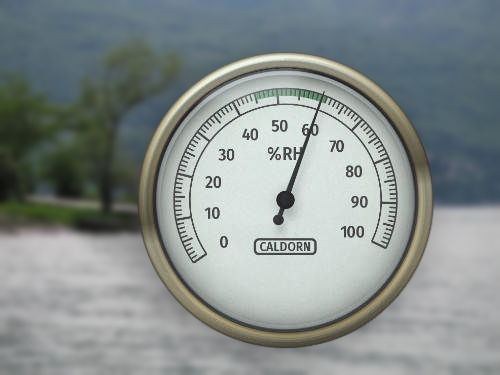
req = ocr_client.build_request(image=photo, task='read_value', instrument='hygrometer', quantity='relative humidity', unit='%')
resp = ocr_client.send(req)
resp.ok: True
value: 60 %
